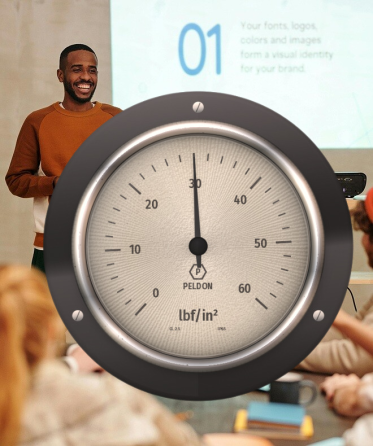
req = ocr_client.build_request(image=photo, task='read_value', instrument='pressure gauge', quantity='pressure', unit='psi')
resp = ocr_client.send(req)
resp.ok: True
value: 30 psi
